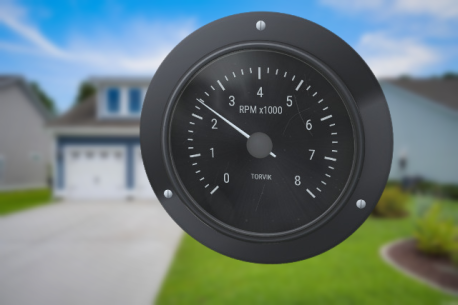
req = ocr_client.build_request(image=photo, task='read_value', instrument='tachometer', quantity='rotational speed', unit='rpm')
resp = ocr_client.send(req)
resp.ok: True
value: 2400 rpm
